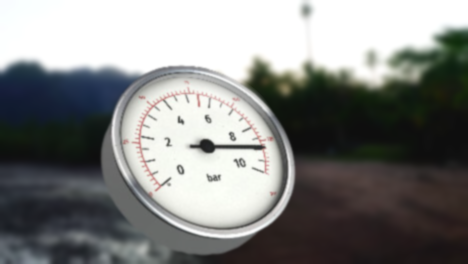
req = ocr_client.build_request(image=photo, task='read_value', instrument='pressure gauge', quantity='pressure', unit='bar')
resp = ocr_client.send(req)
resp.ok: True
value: 9 bar
